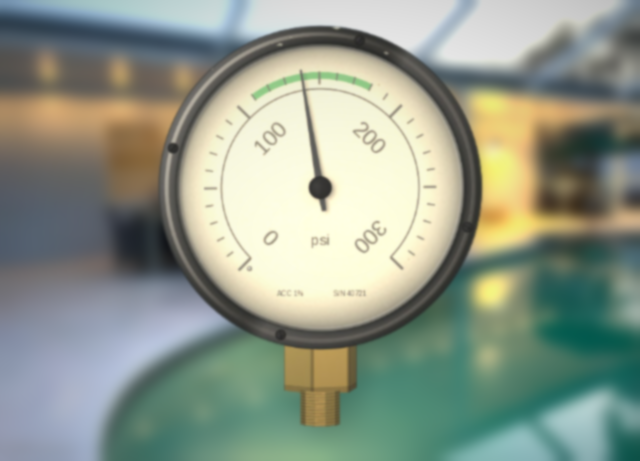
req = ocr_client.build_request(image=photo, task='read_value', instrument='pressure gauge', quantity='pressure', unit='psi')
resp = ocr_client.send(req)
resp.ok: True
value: 140 psi
